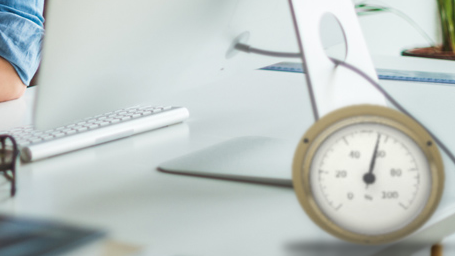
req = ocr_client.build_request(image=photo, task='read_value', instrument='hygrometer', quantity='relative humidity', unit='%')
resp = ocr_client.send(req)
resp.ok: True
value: 56 %
